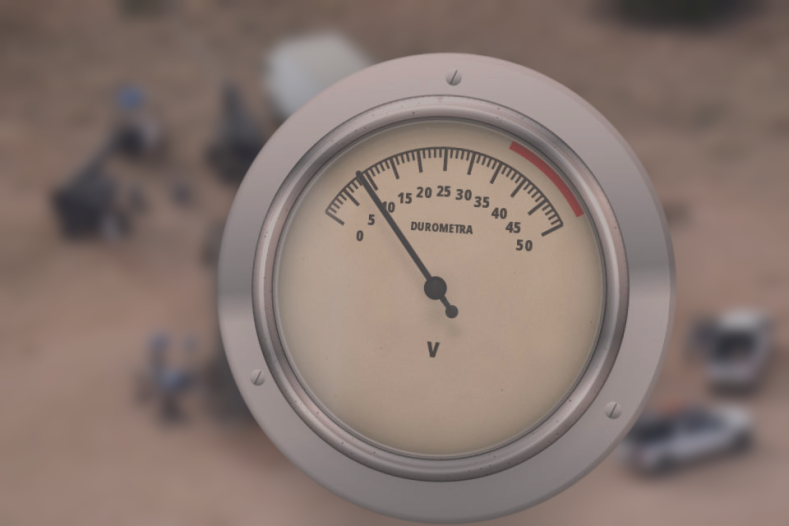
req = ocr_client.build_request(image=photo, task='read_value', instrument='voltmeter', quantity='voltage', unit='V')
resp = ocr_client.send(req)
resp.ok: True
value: 9 V
